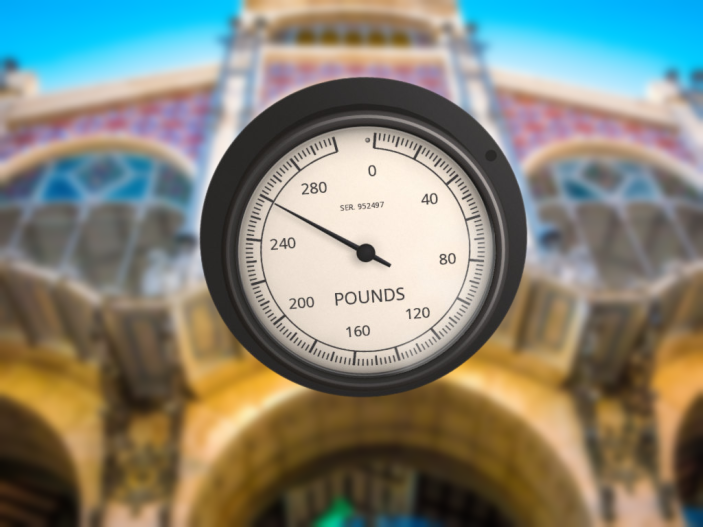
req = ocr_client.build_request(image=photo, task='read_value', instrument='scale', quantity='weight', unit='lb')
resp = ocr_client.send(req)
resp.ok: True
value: 260 lb
